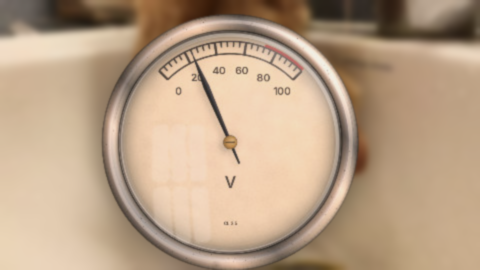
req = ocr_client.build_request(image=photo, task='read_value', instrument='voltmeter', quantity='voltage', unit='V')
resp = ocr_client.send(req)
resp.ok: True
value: 24 V
